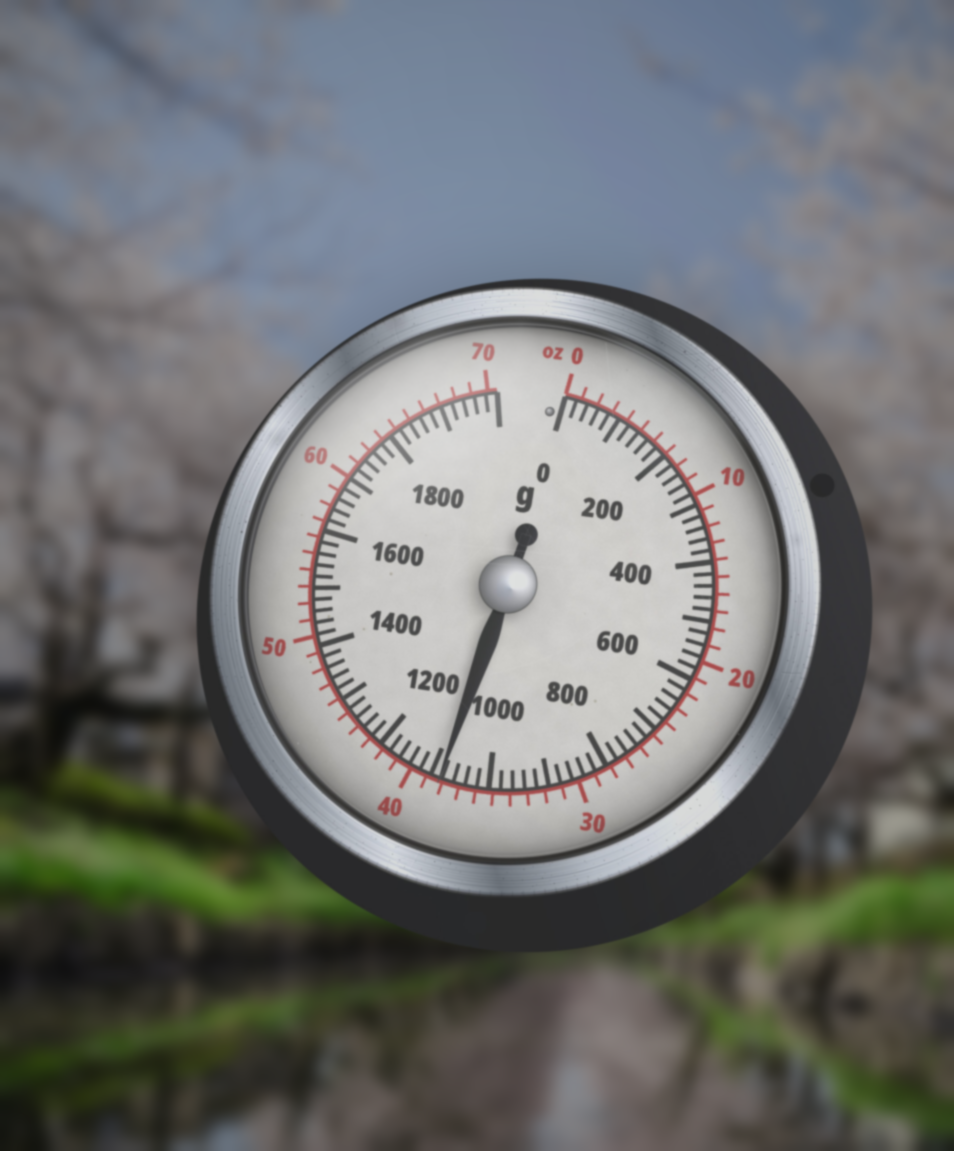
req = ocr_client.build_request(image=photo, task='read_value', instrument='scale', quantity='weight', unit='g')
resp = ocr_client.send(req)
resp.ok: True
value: 1080 g
